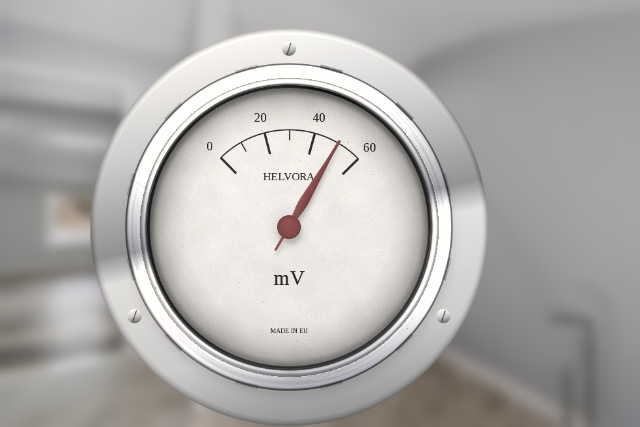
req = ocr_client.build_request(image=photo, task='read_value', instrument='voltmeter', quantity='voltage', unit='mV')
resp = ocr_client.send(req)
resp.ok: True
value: 50 mV
